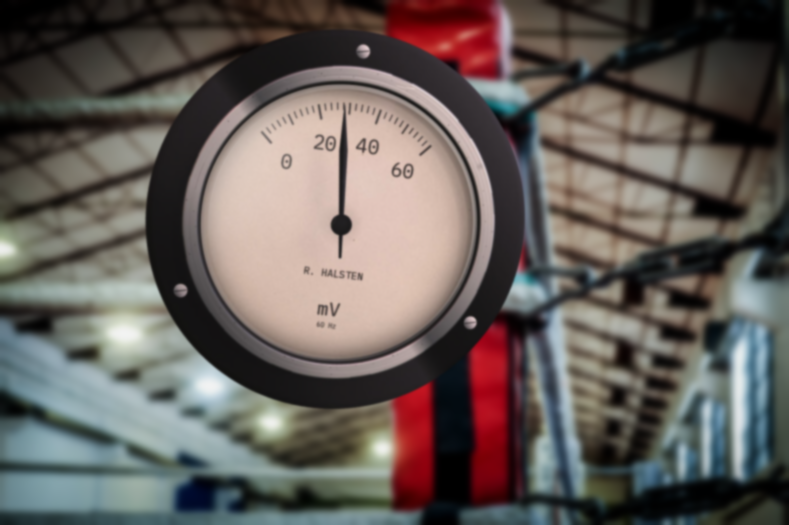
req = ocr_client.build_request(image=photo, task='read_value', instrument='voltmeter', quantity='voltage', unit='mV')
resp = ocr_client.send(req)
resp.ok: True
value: 28 mV
